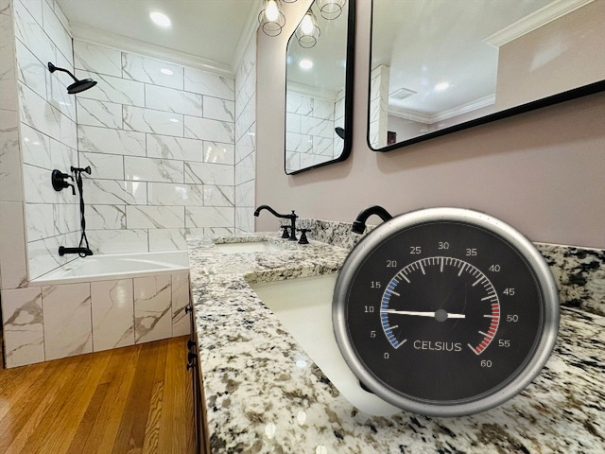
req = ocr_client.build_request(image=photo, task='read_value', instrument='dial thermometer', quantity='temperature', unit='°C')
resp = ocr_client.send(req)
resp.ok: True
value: 10 °C
